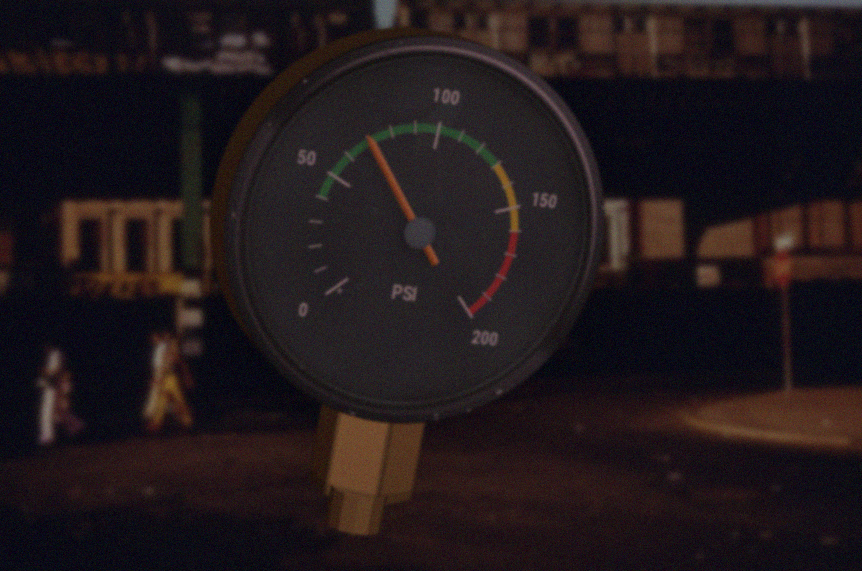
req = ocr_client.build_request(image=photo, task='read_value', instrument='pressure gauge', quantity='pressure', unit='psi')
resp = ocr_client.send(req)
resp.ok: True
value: 70 psi
